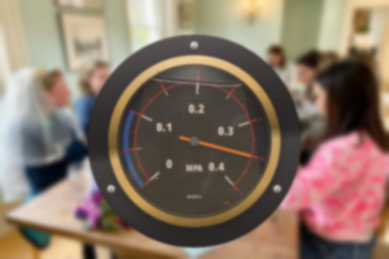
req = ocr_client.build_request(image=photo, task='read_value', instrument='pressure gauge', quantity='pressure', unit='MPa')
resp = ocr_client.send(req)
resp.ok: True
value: 0.35 MPa
